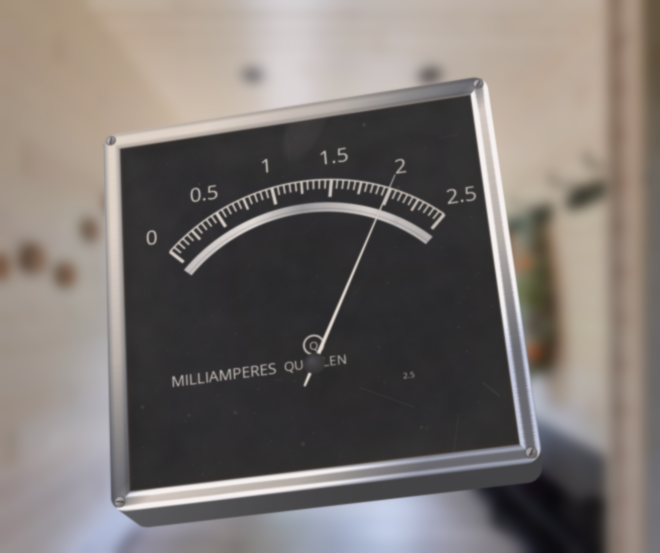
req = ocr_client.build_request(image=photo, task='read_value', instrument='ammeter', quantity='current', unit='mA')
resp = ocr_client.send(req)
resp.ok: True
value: 2 mA
